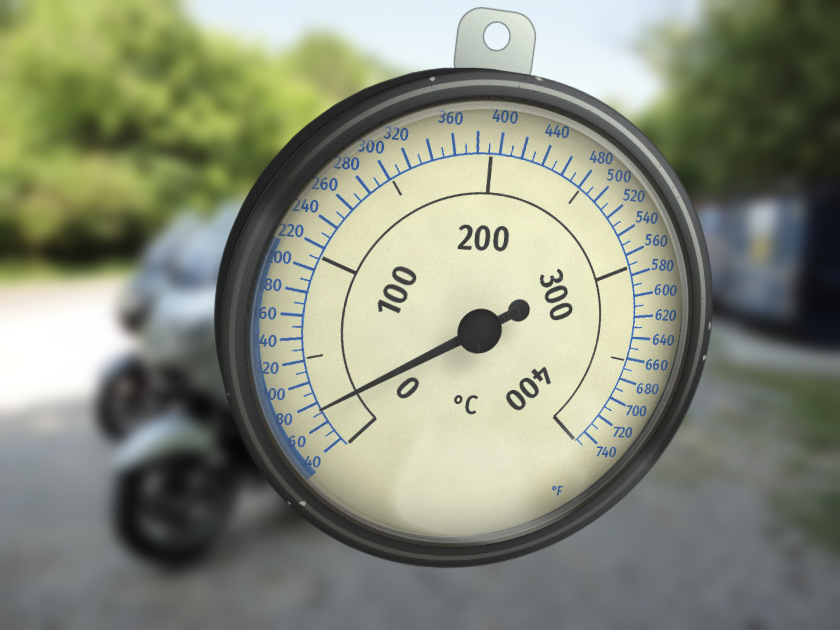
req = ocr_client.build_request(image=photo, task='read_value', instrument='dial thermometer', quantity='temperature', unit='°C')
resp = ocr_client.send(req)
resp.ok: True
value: 25 °C
